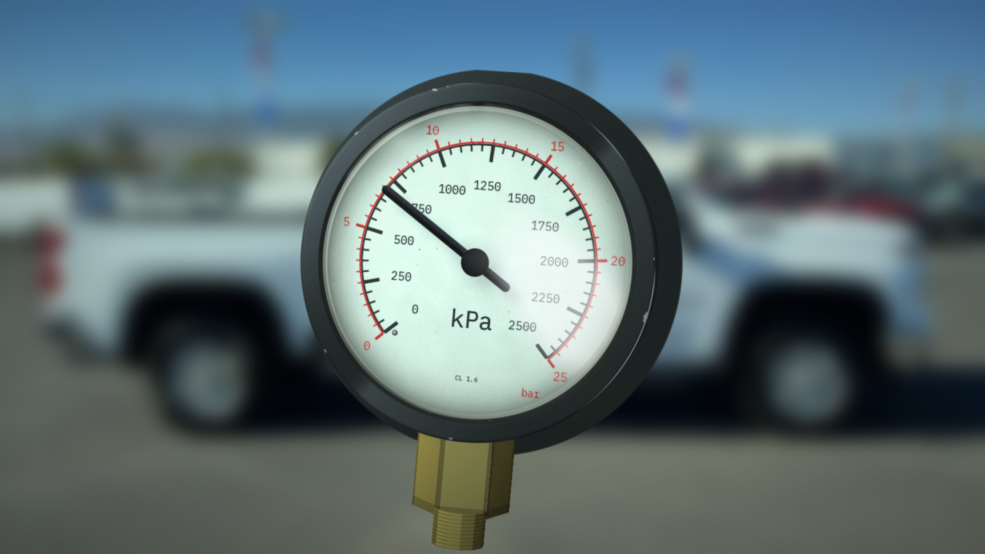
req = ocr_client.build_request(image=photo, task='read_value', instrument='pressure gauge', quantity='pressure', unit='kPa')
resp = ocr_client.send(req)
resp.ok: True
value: 700 kPa
